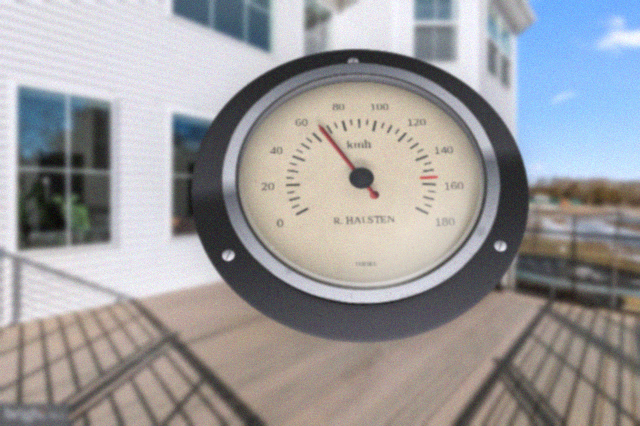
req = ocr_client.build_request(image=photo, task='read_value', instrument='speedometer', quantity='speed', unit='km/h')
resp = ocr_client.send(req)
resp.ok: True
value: 65 km/h
